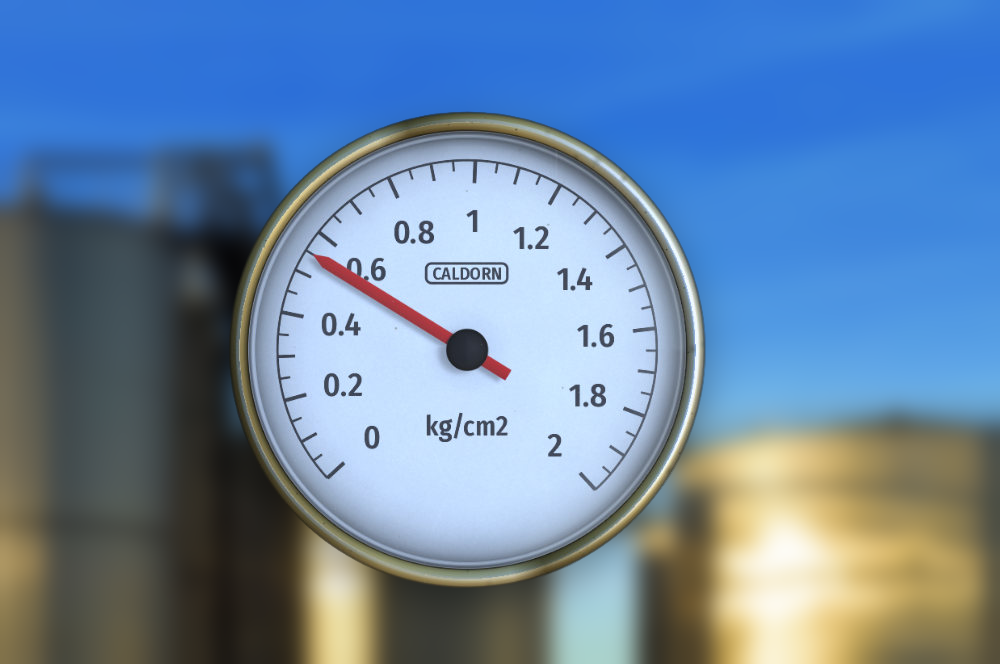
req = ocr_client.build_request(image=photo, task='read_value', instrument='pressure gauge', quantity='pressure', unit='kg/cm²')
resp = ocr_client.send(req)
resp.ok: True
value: 0.55 kg/cm²
